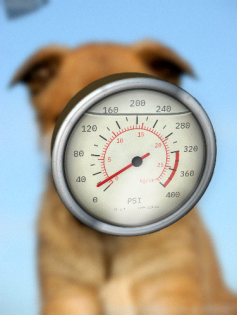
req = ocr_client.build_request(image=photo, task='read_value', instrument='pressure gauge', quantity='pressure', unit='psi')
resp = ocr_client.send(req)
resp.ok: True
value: 20 psi
